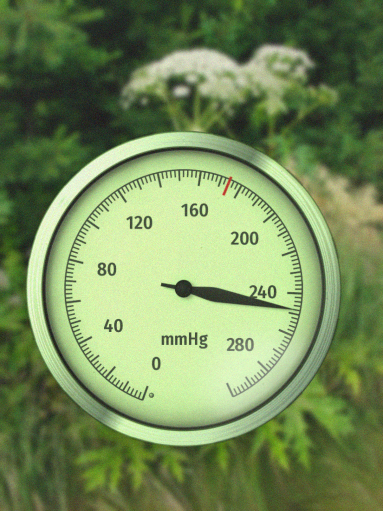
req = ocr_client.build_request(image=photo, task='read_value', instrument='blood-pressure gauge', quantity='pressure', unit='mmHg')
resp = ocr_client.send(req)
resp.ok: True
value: 248 mmHg
